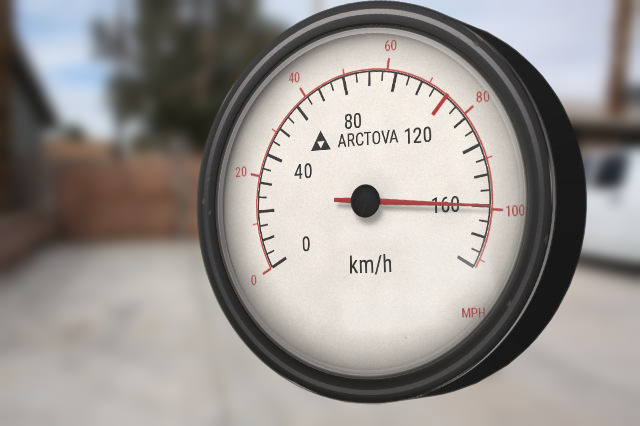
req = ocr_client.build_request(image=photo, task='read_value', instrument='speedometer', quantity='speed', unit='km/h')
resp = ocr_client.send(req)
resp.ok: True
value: 160 km/h
